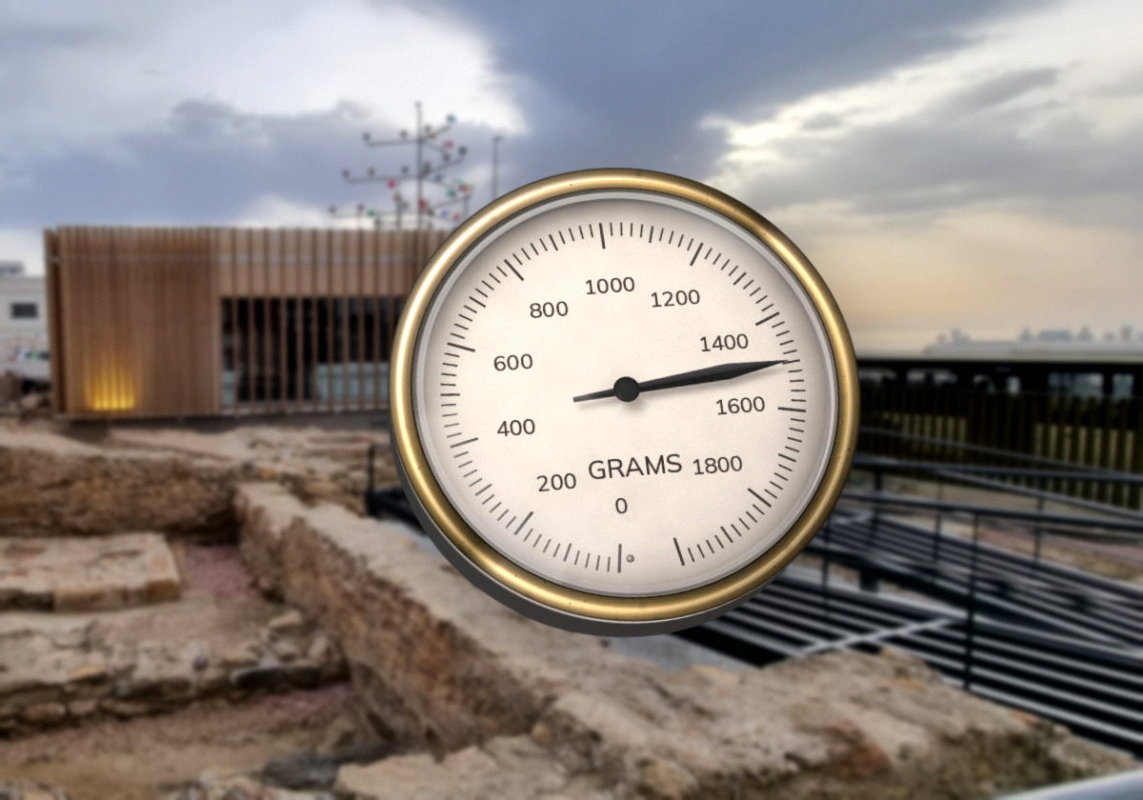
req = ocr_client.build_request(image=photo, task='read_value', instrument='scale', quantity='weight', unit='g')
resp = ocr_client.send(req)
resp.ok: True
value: 1500 g
